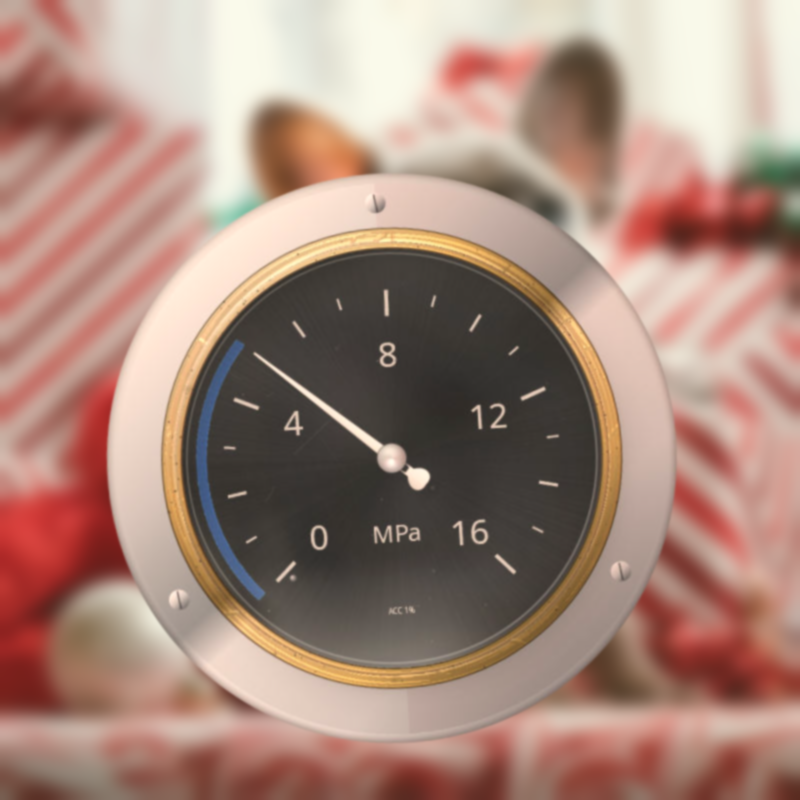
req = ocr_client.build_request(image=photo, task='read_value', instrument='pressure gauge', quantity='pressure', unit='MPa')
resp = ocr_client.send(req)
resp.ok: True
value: 5 MPa
